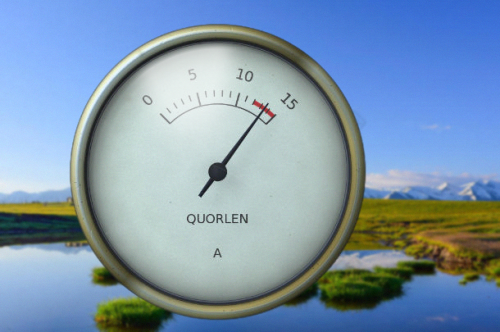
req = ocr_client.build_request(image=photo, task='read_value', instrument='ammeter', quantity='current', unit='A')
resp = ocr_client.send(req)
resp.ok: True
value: 13.5 A
